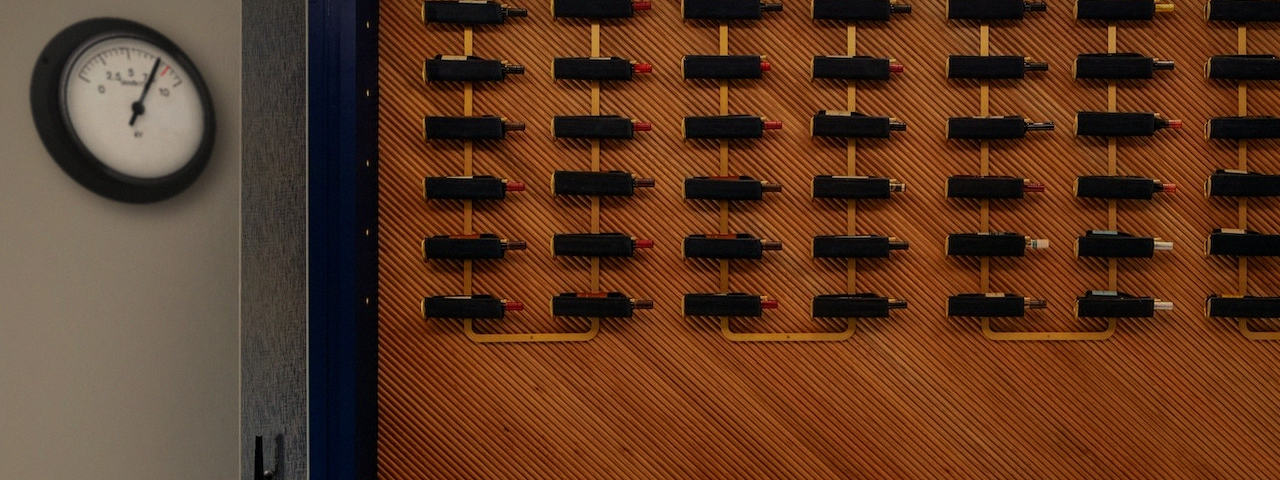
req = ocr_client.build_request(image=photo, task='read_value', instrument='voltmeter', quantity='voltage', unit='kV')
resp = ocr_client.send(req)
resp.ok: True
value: 7.5 kV
